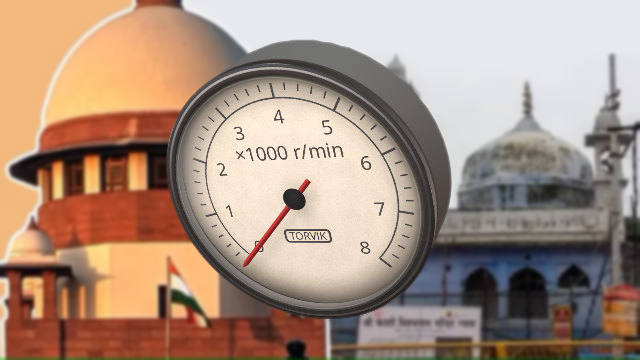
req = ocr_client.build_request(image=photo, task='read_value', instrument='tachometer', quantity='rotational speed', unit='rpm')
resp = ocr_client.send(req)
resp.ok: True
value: 0 rpm
